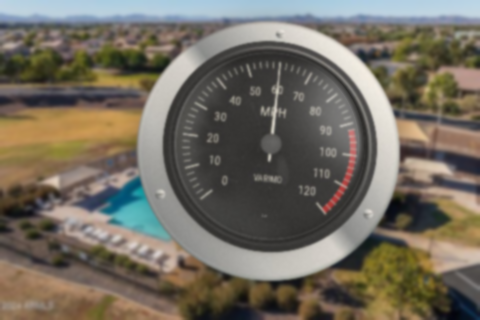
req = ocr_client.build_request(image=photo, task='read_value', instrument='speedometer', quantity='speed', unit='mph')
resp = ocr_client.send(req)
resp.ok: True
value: 60 mph
